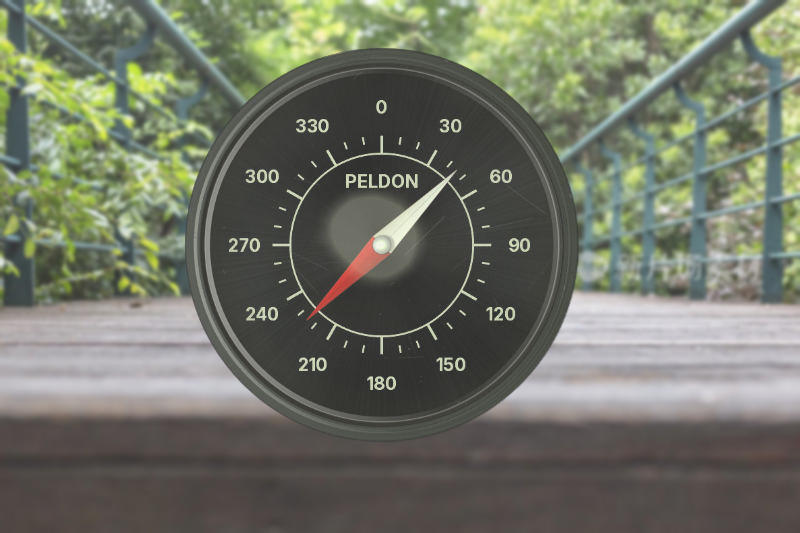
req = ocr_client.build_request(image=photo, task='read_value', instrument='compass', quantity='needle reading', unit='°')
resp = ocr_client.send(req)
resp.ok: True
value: 225 °
